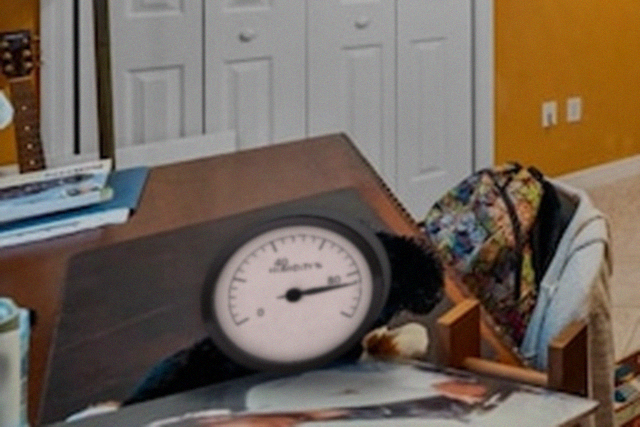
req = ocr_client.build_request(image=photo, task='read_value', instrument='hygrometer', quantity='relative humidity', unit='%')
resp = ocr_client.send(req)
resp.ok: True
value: 84 %
